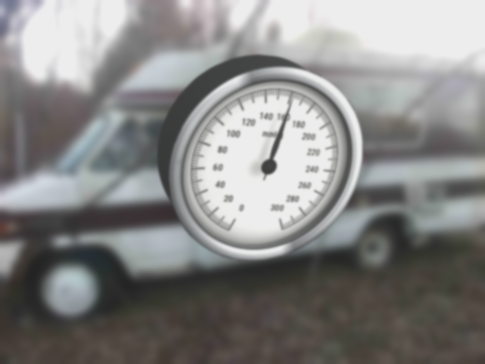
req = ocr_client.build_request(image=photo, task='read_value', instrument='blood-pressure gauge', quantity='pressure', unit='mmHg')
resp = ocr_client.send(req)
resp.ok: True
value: 160 mmHg
